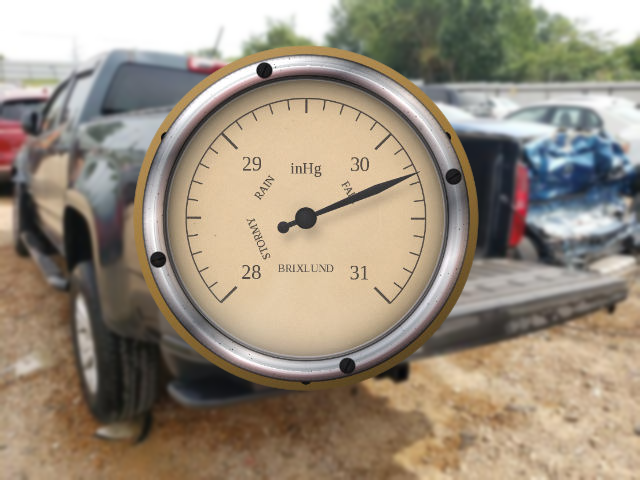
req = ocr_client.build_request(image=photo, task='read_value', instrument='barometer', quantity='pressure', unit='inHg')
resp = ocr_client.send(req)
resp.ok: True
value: 30.25 inHg
